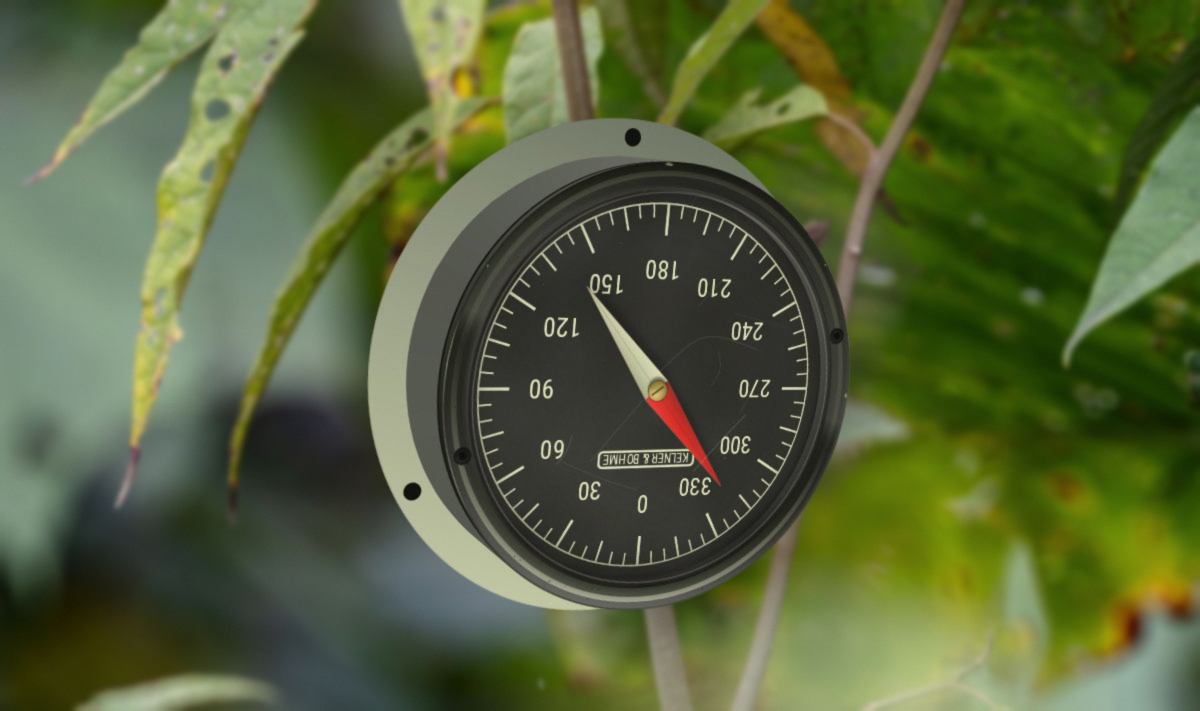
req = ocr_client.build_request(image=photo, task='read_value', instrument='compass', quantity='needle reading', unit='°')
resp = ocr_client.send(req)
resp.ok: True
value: 320 °
